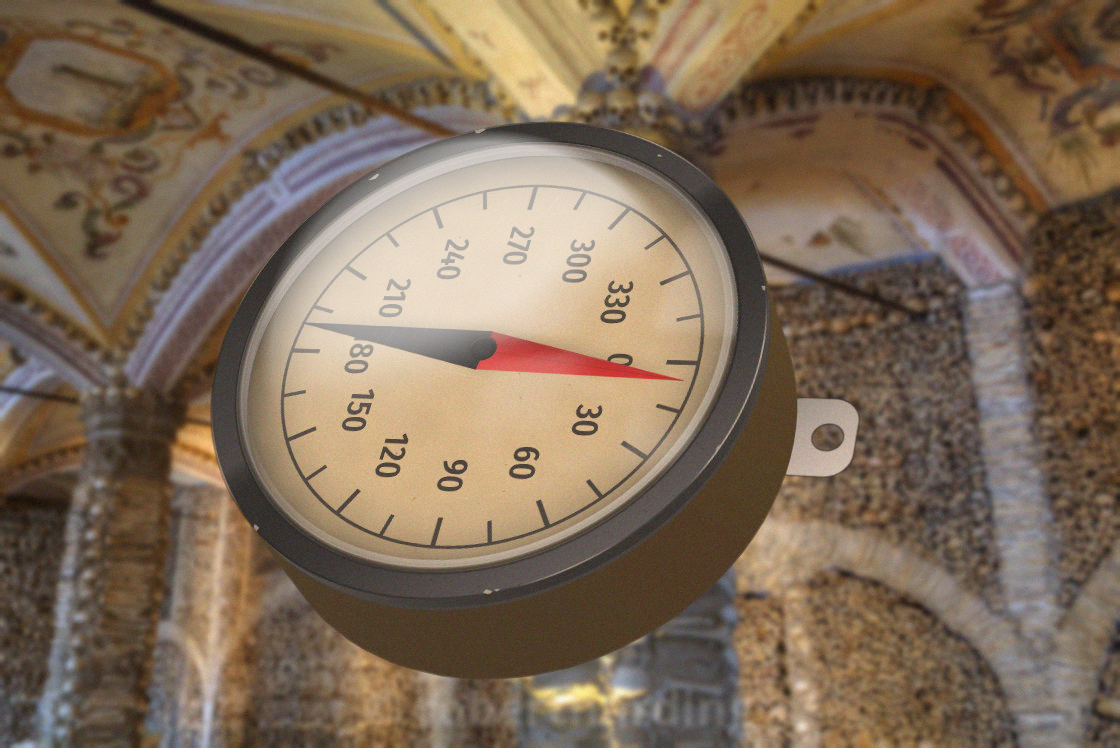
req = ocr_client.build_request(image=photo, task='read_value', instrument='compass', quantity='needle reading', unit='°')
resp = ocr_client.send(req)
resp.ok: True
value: 7.5 °
